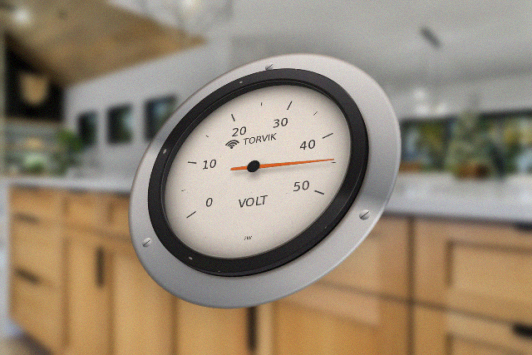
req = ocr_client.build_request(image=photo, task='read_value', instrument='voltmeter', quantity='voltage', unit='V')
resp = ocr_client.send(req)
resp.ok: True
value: 45 V
